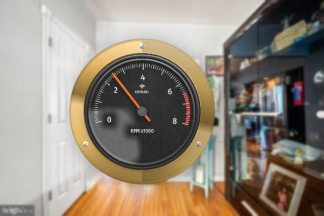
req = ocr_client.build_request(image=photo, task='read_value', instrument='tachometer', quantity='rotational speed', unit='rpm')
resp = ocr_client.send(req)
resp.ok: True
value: 2500 rpm
